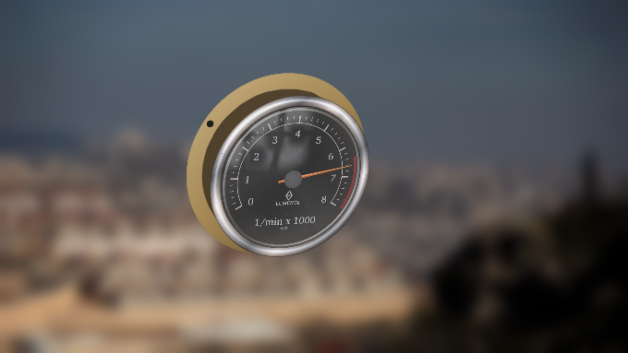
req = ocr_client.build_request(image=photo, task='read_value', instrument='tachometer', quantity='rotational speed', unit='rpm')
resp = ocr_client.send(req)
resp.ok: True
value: 6600 rpm
